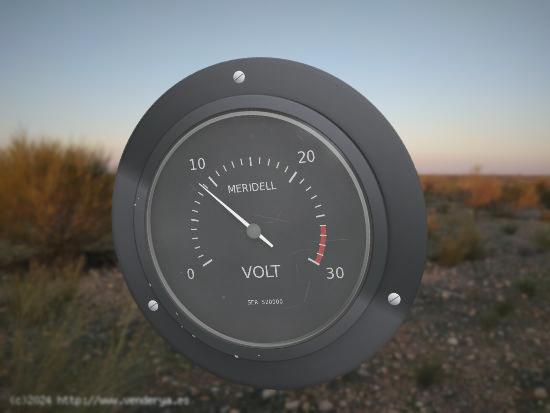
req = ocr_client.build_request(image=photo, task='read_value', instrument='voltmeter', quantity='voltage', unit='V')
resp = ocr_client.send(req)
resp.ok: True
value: 9 V
